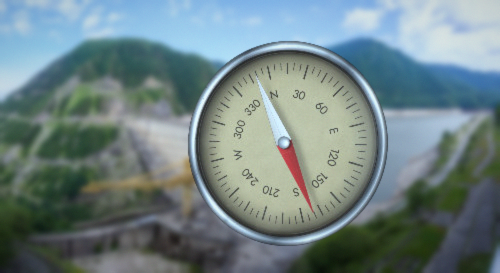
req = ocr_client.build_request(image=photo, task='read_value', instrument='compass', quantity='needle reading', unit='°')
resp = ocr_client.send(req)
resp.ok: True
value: 170 °
